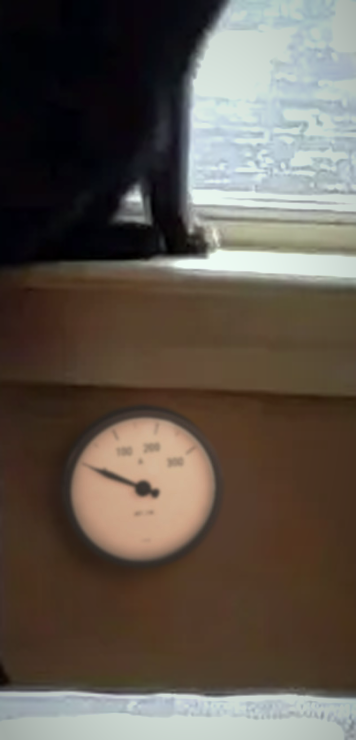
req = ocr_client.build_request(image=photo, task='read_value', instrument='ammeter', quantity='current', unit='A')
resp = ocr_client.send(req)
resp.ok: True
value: 0 A
